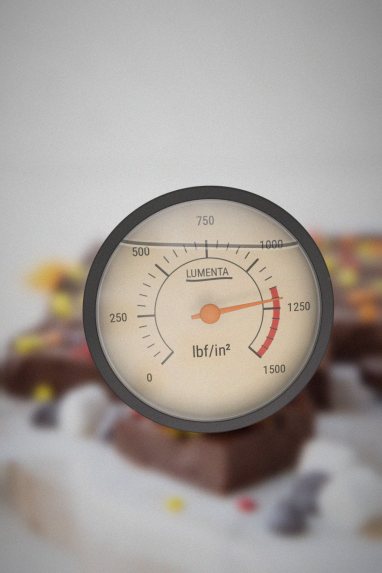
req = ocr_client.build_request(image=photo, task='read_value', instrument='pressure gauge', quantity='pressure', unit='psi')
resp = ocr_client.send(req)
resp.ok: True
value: 1200 psi
